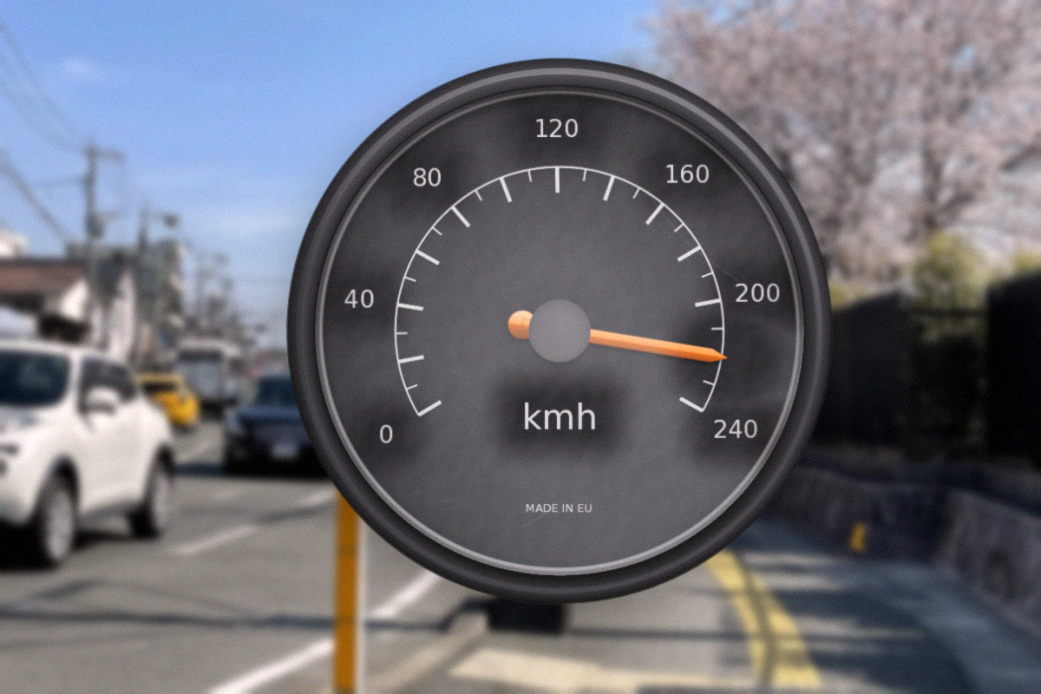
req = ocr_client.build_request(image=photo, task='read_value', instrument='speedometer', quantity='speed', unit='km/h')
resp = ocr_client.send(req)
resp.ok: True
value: 220 km/h
